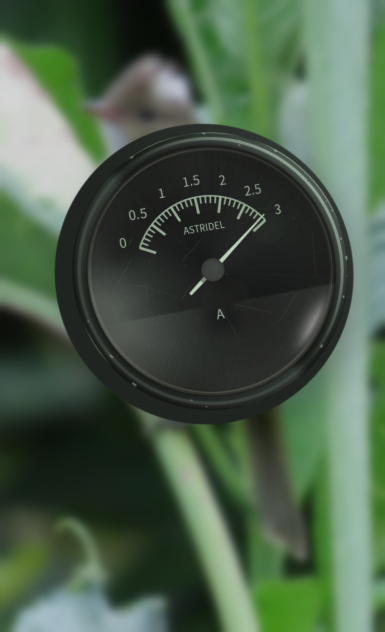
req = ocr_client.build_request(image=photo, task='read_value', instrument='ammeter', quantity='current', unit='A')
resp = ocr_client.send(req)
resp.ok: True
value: 2.9 A
